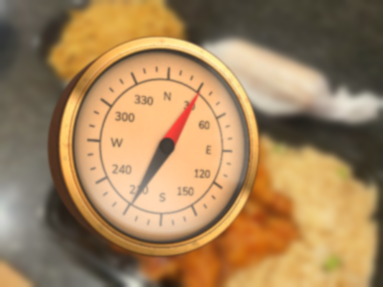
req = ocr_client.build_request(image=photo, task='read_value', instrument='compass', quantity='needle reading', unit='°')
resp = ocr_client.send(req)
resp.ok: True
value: 30 °
